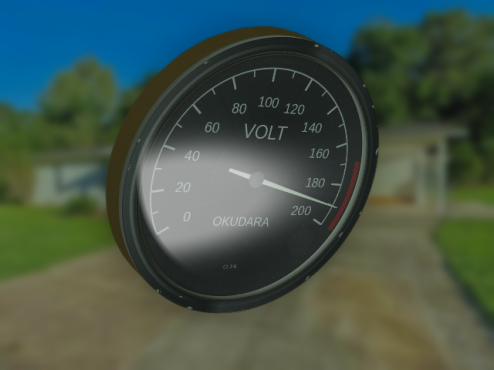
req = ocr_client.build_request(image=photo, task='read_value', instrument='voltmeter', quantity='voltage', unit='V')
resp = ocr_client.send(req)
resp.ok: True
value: 190 V
